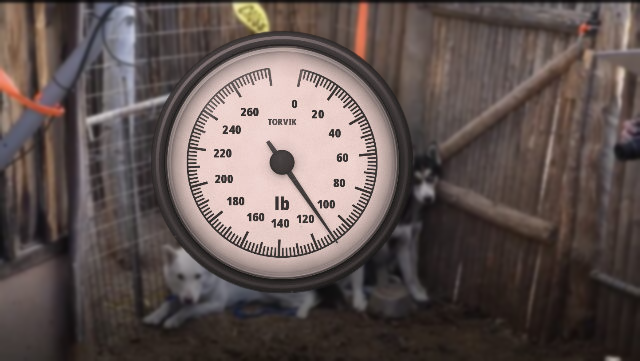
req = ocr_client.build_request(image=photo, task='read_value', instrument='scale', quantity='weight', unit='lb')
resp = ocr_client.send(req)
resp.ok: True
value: 110 lb
